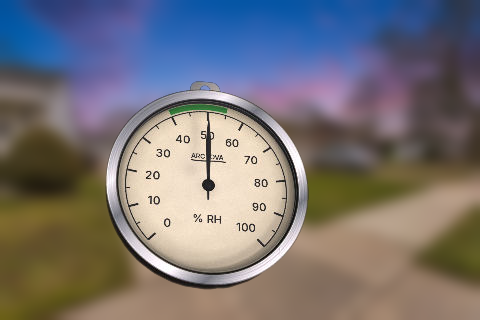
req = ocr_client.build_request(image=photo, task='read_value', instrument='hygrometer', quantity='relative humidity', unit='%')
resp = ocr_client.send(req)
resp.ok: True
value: 50 %
